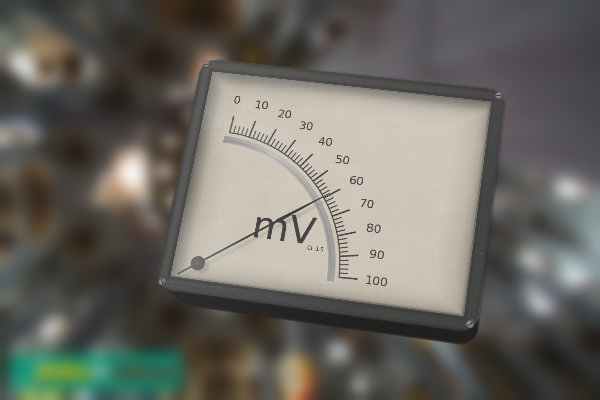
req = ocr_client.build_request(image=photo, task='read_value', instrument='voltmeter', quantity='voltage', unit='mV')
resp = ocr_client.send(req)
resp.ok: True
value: 60 mV
